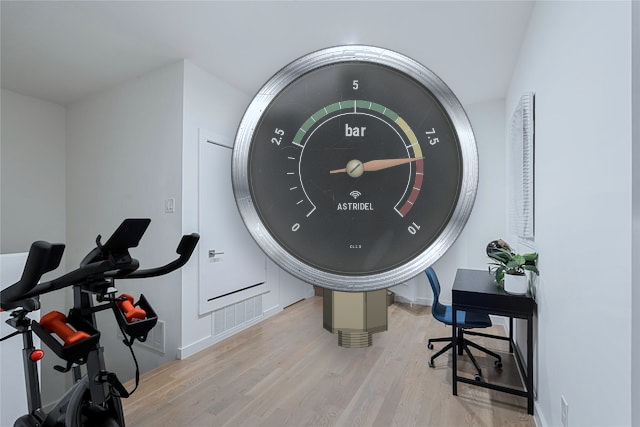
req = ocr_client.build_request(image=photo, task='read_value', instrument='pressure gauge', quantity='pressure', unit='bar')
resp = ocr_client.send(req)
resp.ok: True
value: 8 bar
